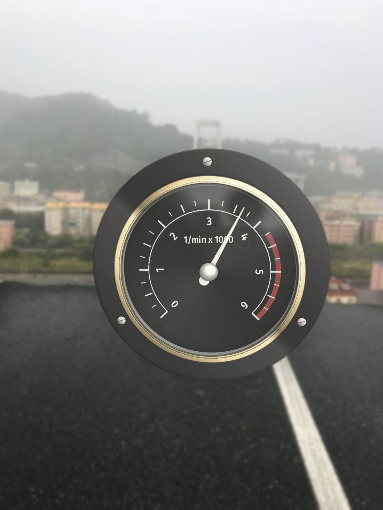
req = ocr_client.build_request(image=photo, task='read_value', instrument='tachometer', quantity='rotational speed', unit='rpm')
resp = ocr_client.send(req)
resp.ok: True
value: 3625 rpm
